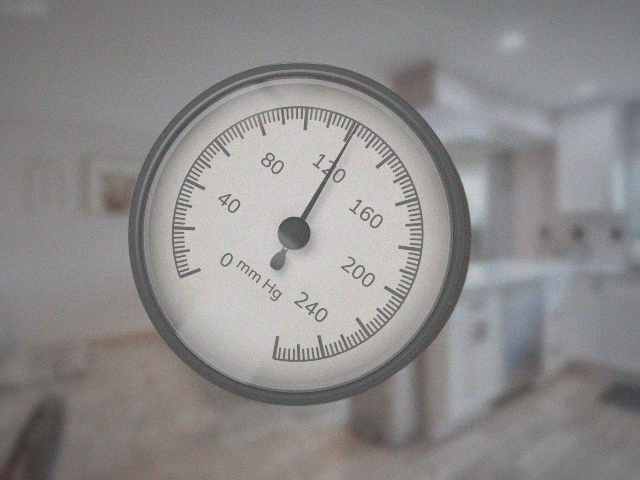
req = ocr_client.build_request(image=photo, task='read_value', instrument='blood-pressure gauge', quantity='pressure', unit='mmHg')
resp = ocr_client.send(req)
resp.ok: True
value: 122 mmHg
